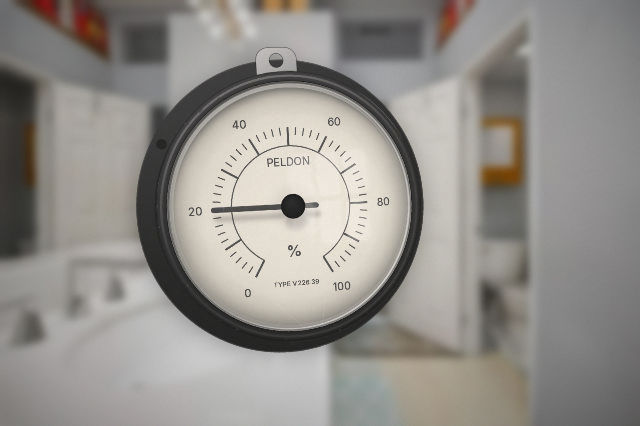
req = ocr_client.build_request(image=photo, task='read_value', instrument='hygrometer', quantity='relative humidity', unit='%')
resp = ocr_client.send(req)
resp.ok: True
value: 20 %
